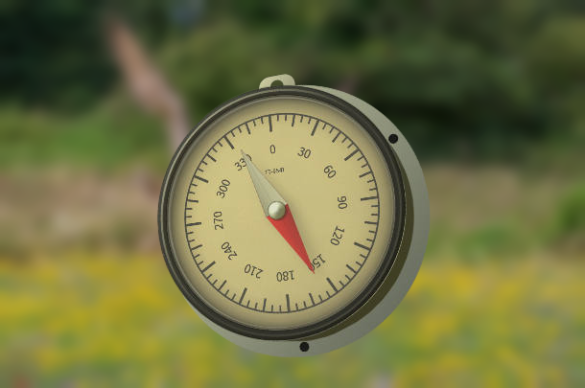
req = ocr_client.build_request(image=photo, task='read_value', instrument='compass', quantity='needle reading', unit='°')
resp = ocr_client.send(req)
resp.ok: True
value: 155 °
